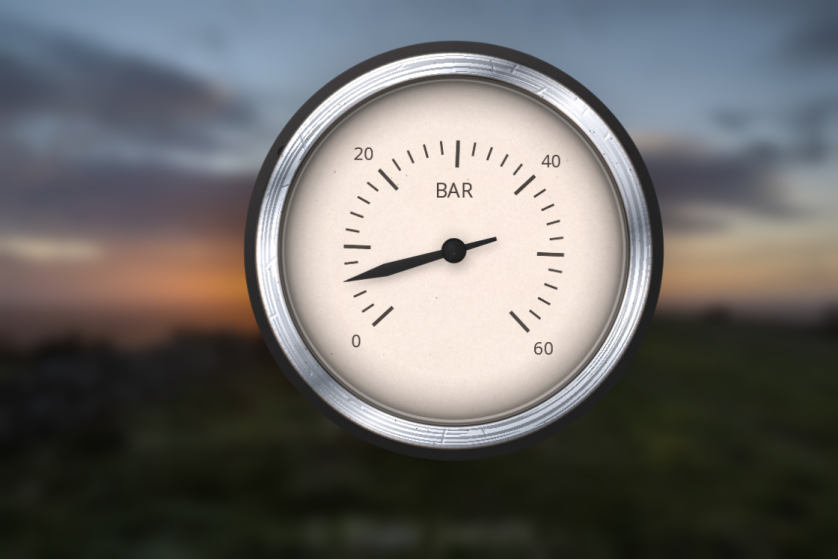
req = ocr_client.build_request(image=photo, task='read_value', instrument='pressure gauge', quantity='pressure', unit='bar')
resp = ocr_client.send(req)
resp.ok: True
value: 6 bar
